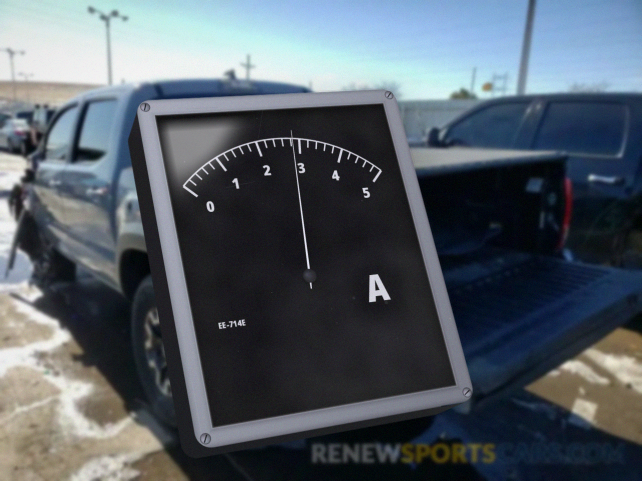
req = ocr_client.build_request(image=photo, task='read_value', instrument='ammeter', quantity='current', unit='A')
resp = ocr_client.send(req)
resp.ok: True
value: 2.8 A
